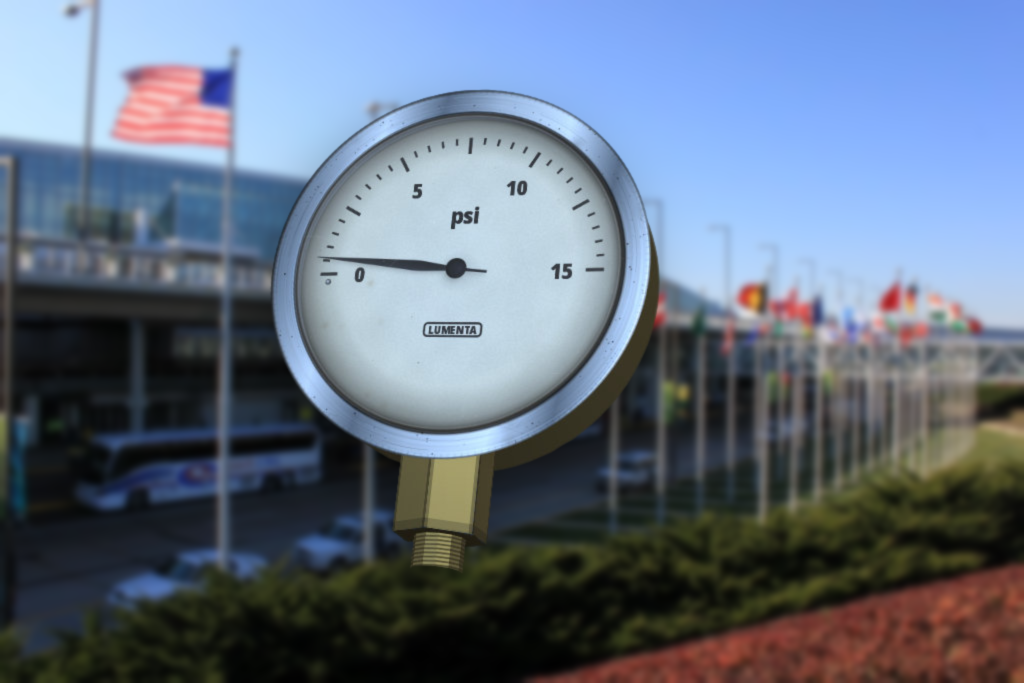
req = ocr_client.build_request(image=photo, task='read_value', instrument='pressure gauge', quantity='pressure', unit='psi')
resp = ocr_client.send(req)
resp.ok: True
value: 0.5 psi
